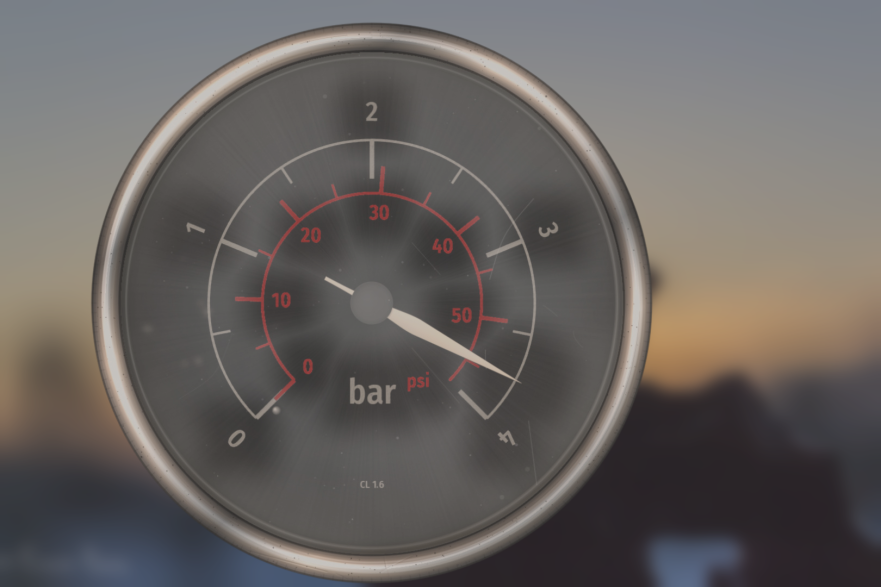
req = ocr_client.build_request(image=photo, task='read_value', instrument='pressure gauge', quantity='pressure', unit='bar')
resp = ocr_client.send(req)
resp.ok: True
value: 3.75 bar
